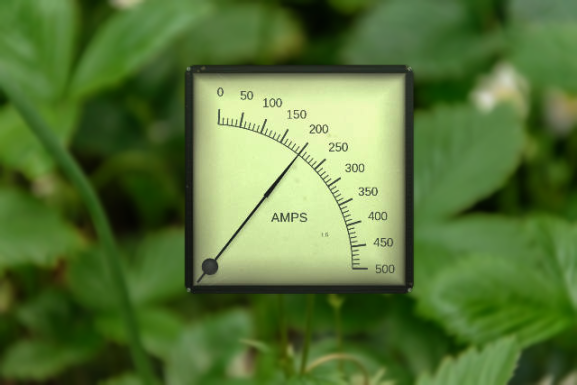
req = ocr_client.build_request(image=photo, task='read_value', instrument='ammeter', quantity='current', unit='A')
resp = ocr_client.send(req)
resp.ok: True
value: 200 A
